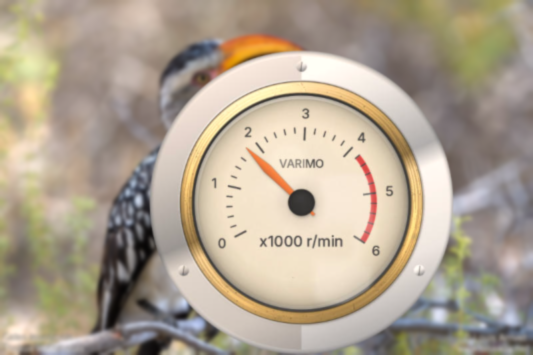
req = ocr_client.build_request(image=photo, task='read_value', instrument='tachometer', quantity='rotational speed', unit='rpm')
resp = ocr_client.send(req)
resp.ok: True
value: 1800 rpm
